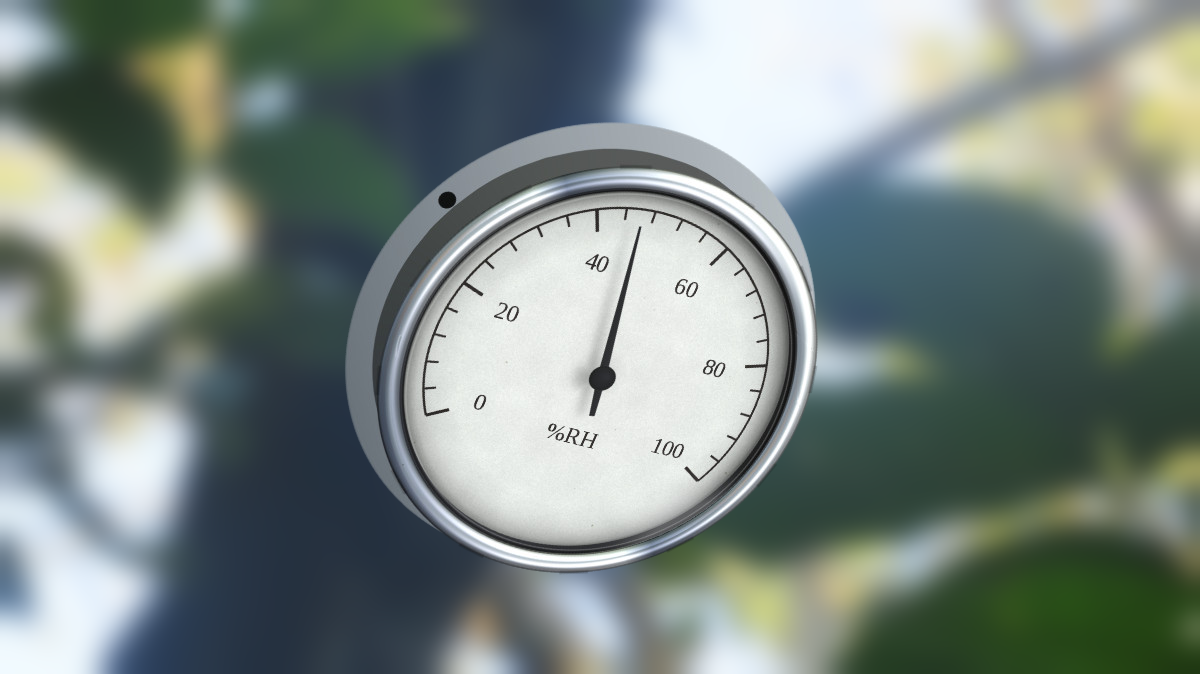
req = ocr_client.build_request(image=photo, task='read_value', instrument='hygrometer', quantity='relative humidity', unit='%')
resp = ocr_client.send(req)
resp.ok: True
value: 46 %
